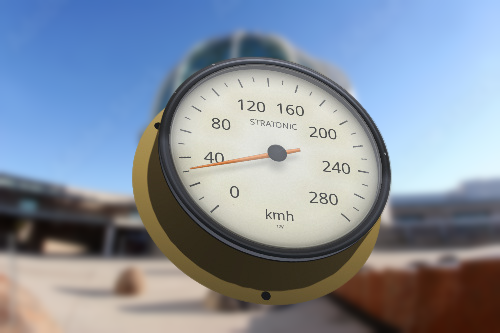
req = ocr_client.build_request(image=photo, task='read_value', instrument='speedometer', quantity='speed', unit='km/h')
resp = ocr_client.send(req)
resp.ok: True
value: 30 km/h
